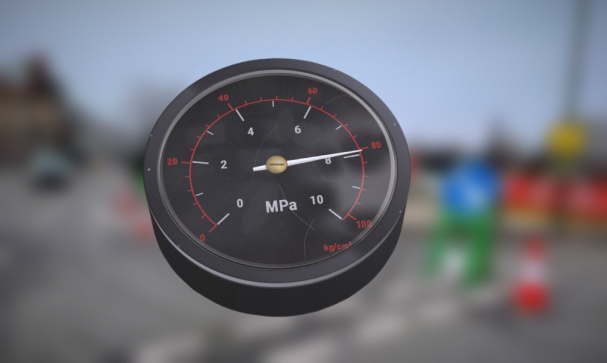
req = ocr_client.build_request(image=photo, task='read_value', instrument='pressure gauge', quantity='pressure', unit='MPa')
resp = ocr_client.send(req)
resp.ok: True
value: 8 MPa
